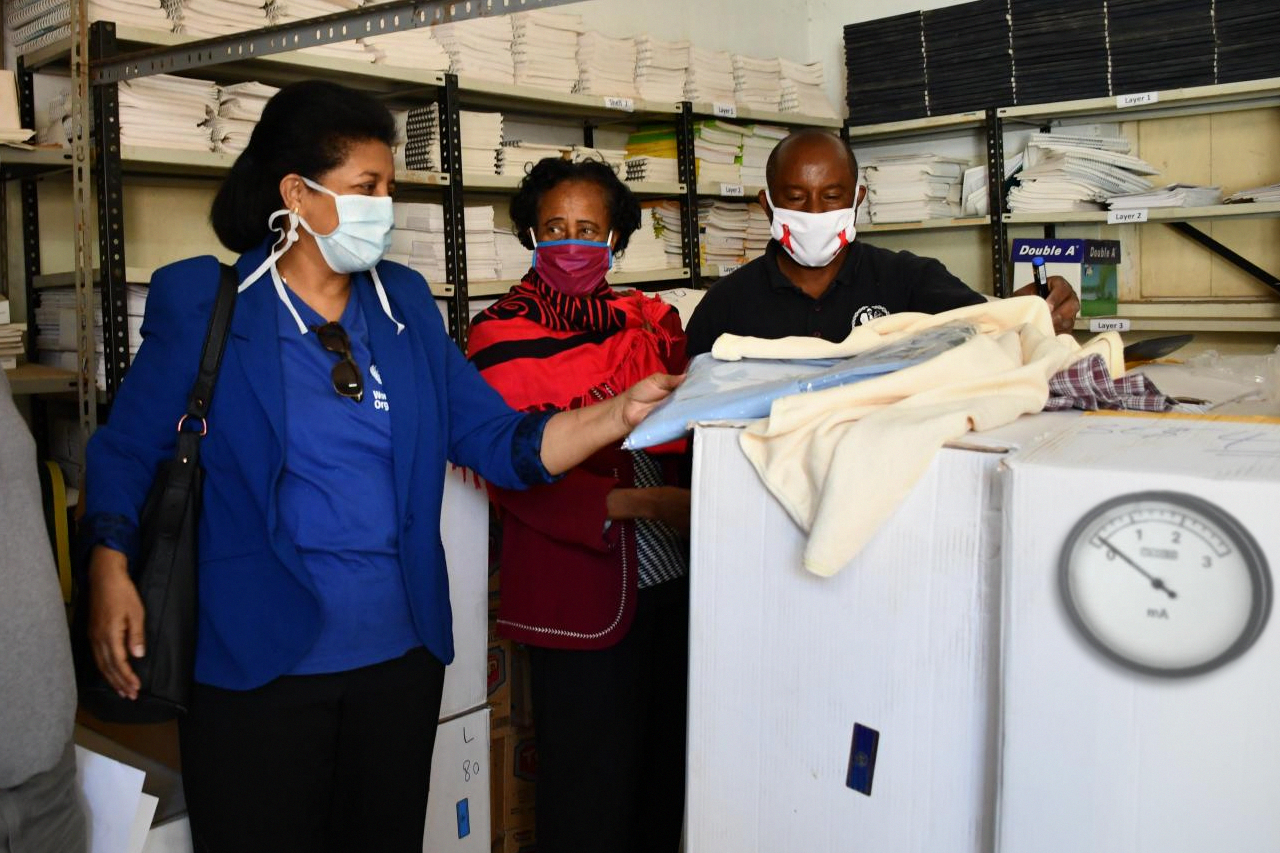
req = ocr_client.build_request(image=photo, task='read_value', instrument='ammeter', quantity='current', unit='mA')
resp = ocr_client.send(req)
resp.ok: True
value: 0.2 mA
